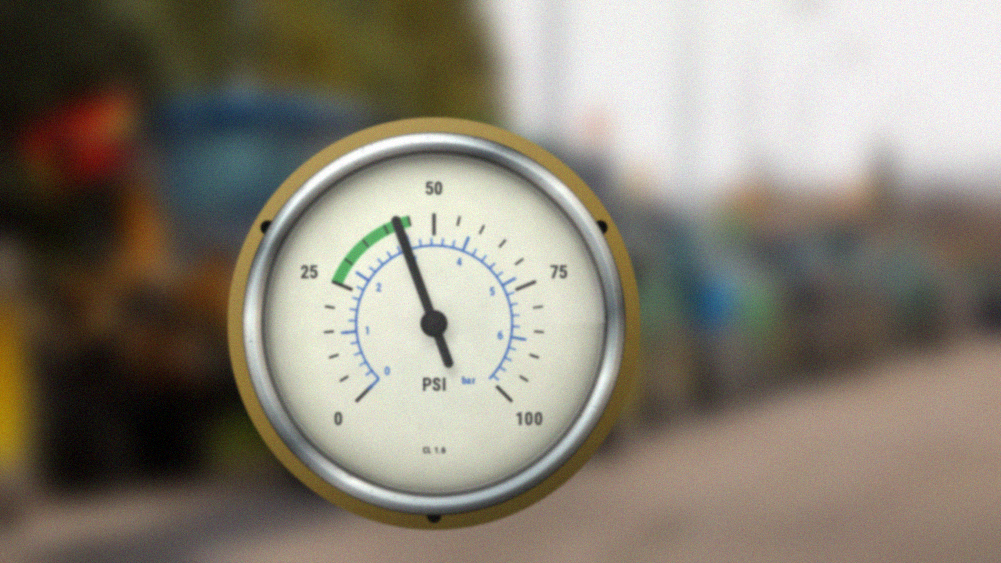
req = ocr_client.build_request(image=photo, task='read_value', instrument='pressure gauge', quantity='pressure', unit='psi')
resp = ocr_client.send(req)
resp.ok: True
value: 42.5 psi
